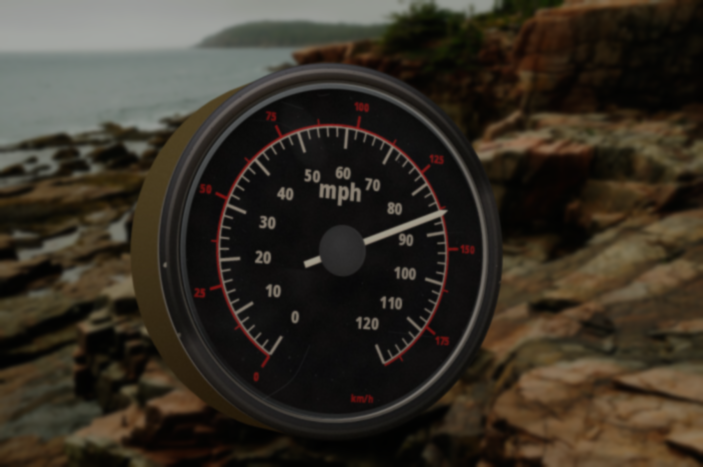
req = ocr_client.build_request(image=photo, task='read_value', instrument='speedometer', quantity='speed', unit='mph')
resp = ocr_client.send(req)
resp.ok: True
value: 86 mph
